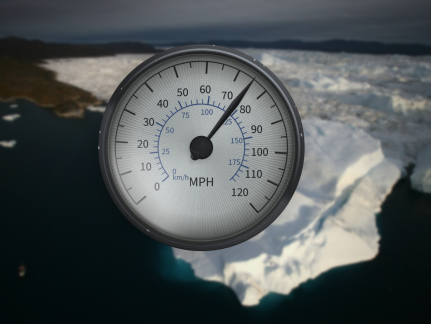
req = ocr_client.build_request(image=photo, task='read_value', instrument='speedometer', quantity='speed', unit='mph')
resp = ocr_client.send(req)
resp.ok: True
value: 75 mph
